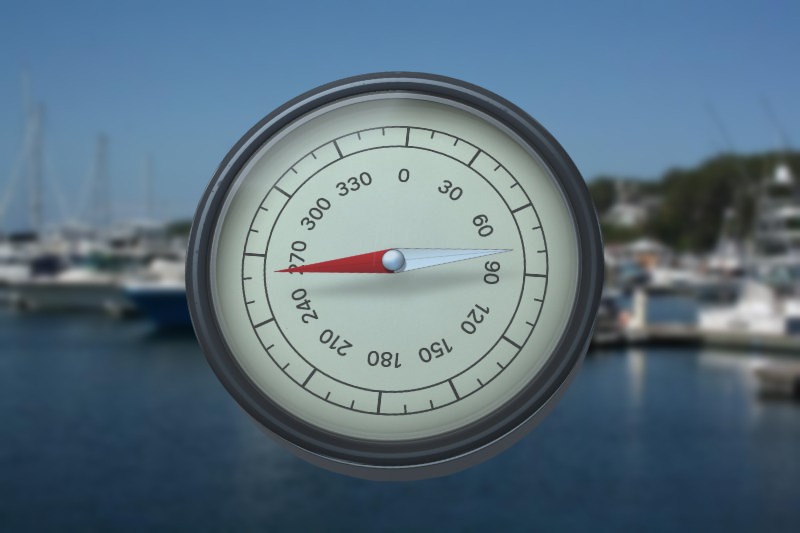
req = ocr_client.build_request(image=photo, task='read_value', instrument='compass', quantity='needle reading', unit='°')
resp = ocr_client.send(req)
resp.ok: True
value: 260 °
